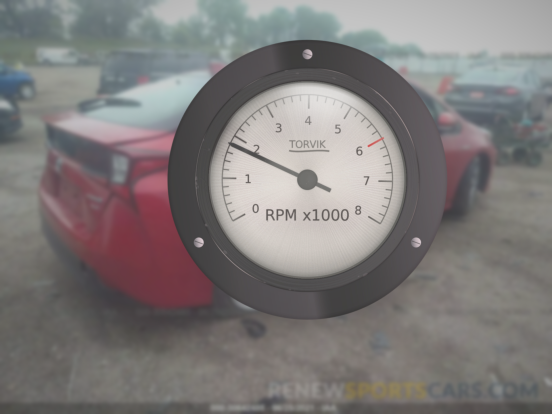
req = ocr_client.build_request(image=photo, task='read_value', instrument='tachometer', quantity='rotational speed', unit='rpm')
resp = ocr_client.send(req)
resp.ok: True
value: 1800 rpm
